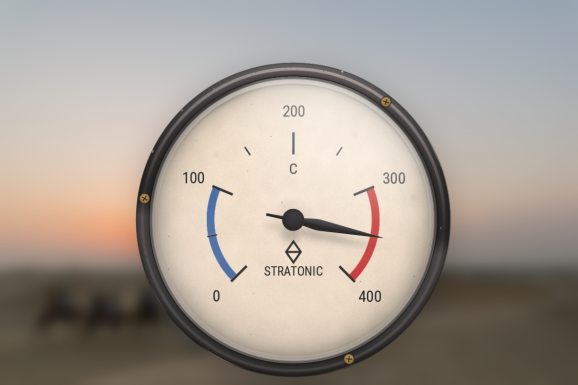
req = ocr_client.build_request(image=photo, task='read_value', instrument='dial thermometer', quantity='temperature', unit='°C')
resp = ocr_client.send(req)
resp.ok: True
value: 350 °C
